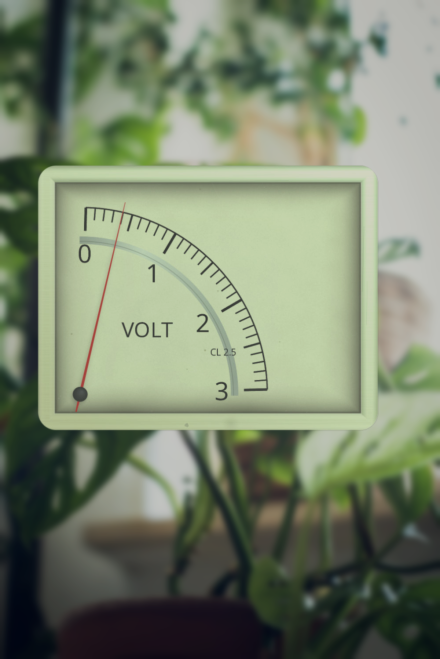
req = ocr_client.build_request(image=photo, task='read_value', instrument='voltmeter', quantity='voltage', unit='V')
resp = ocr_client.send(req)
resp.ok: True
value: 0.4 V
